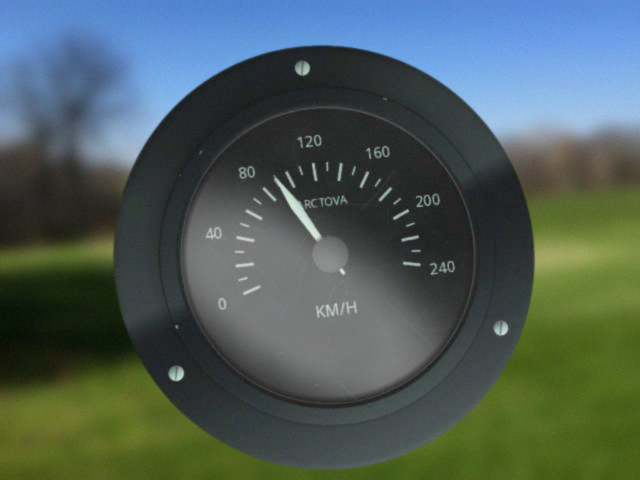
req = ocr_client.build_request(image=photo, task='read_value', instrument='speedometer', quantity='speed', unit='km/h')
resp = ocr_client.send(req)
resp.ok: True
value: 90 km/h
